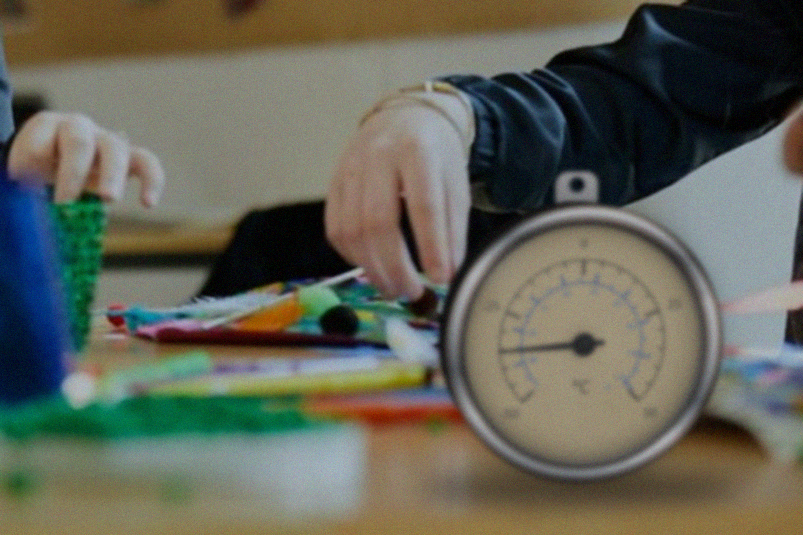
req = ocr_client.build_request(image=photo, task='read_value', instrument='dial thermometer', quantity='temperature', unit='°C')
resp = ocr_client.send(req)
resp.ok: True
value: -35 °C
